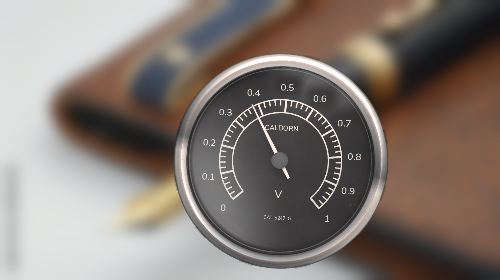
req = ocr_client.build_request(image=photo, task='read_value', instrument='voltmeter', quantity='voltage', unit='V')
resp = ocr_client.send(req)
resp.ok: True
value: 0.38 V
